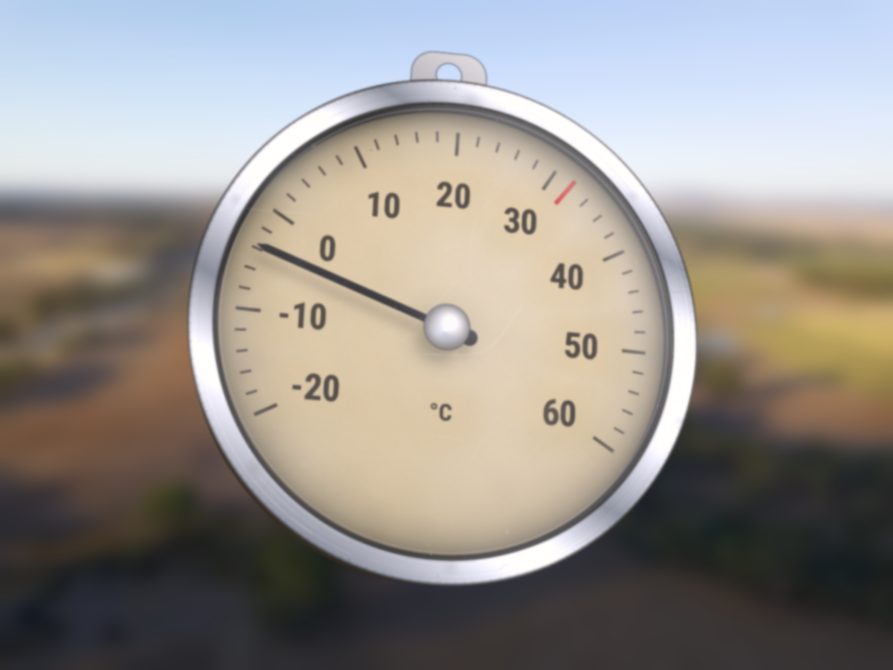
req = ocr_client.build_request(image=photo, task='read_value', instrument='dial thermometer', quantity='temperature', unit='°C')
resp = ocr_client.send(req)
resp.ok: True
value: -4 °C
